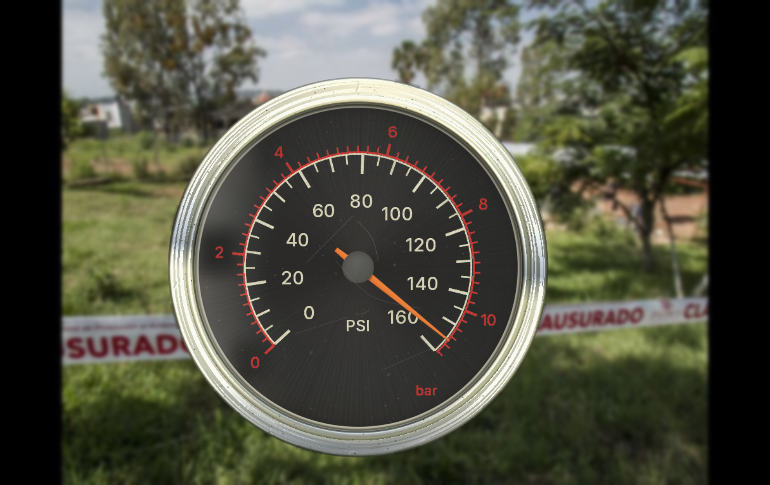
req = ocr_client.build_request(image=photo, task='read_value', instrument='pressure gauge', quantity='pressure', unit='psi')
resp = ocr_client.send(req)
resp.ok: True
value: 155 psi
